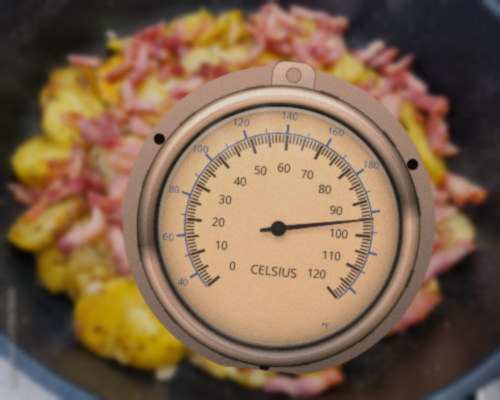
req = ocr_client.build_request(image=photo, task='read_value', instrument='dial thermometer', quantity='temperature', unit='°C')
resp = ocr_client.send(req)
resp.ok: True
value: 95 °C
